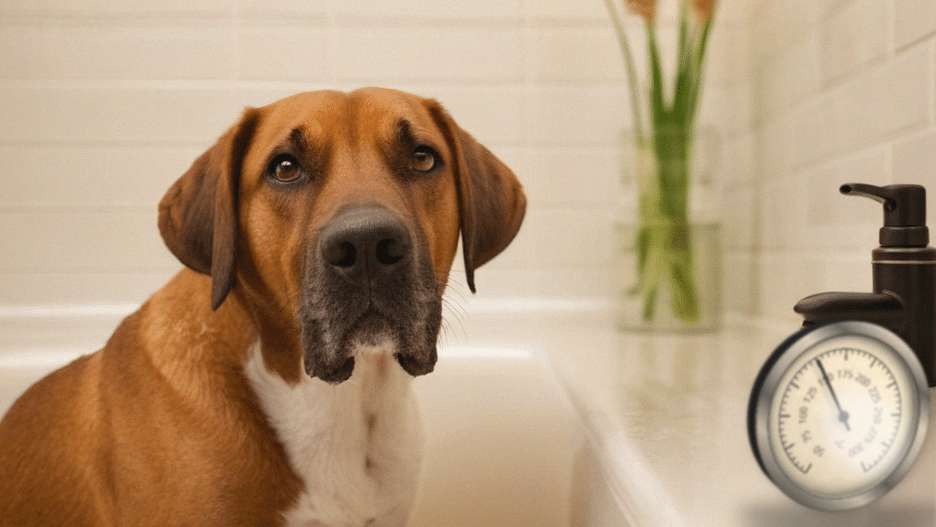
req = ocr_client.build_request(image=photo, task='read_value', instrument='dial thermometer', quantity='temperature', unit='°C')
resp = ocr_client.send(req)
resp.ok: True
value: 150 °C
